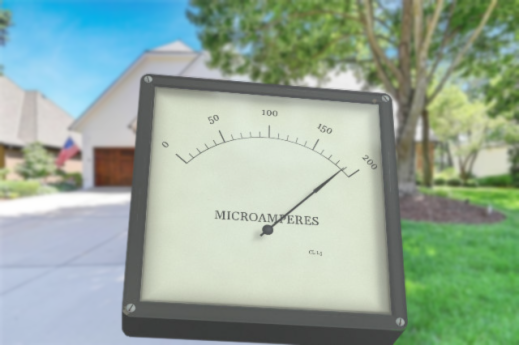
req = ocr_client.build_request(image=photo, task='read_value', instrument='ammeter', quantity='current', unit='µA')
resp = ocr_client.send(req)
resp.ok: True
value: 190 µA
